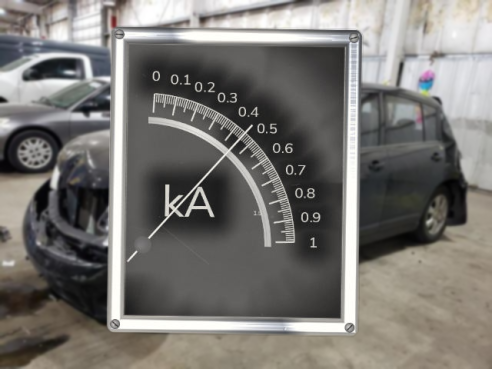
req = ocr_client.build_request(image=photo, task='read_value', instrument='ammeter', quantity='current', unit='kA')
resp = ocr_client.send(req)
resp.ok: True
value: 0.45 kA
